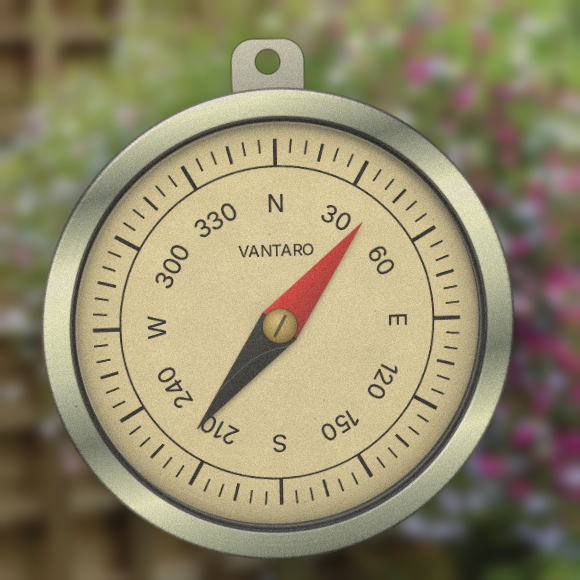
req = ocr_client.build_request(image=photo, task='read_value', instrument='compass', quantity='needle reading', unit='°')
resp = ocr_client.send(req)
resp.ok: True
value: 40 °
